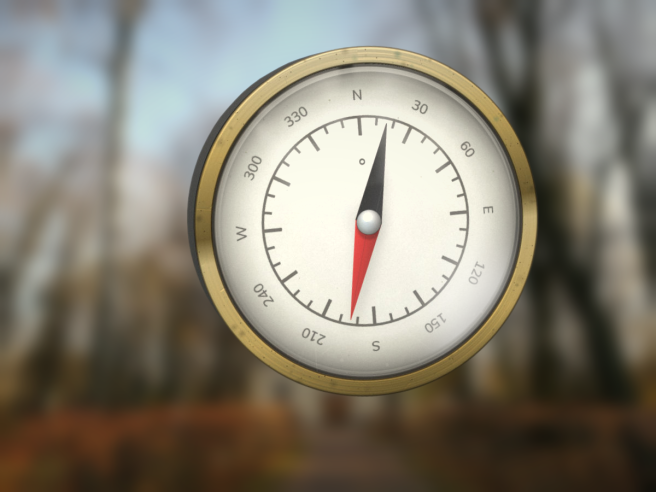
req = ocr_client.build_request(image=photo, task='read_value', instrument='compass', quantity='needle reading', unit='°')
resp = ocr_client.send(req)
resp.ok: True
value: 195 °
